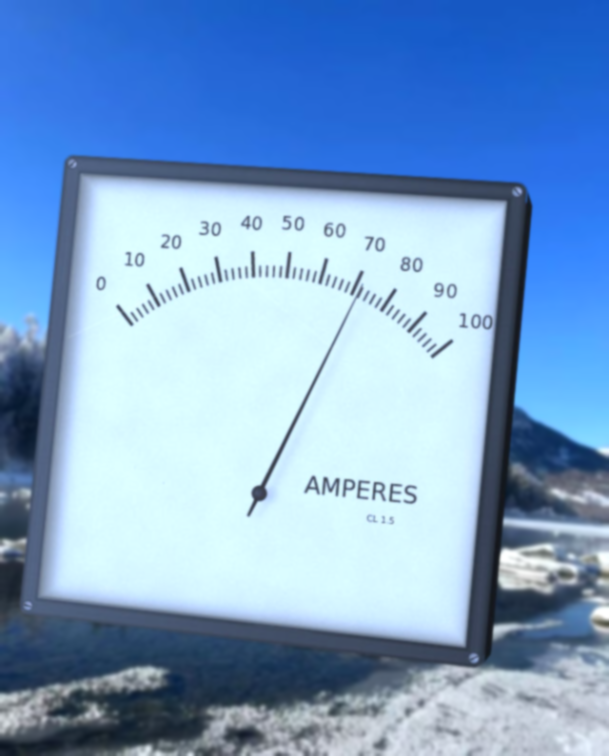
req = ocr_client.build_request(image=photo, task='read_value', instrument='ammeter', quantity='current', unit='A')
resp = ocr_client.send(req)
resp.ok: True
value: 72 A
